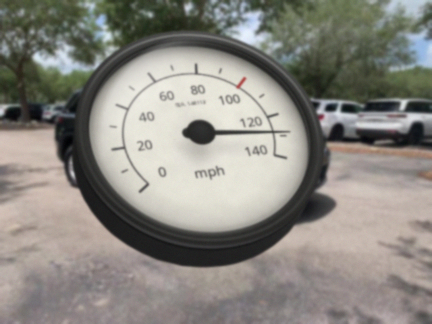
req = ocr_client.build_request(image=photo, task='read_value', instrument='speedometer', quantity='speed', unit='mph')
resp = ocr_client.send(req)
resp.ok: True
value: 130 mph
